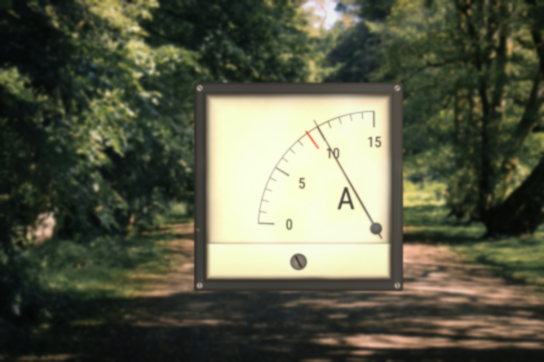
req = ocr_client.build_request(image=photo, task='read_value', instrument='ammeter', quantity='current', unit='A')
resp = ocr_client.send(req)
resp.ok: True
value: 10 A
